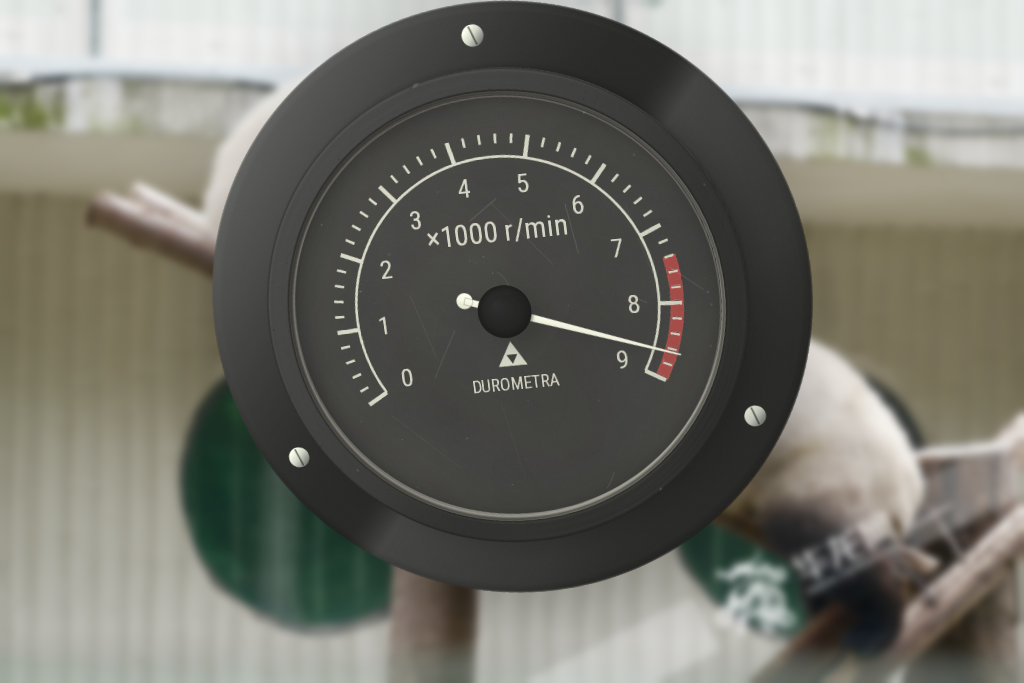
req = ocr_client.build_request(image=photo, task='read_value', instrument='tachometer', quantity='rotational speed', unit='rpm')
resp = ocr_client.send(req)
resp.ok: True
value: 8600 rpm
